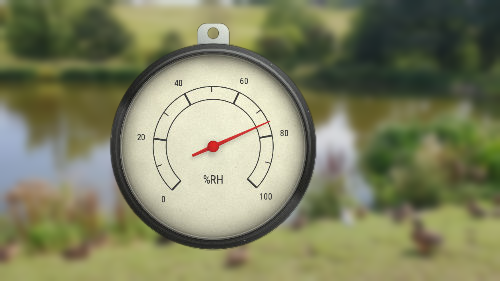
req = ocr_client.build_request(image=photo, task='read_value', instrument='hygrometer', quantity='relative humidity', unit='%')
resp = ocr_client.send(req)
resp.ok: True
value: 75 %
